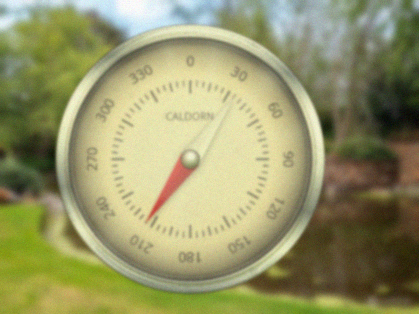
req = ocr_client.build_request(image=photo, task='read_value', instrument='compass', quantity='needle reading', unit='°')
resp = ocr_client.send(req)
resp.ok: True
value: 215 °
